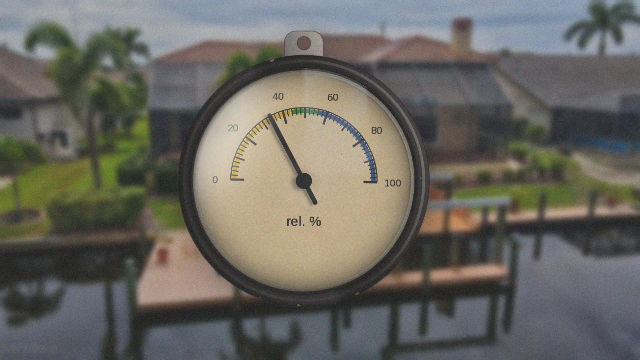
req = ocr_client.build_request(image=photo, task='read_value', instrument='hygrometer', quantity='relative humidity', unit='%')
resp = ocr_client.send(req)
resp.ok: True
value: 34 %
